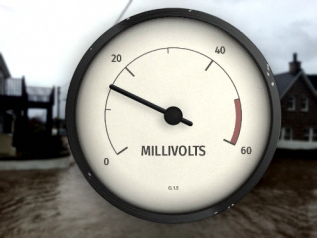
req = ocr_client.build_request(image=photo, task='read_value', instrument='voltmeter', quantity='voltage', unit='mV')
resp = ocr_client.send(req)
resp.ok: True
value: 15 mV
